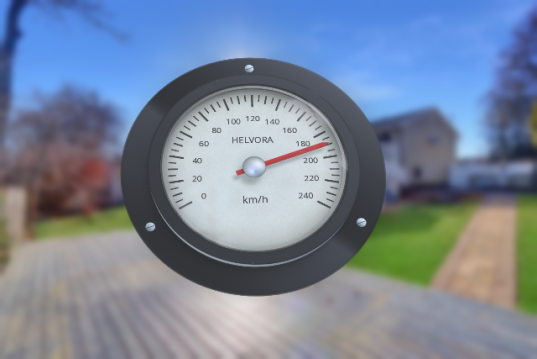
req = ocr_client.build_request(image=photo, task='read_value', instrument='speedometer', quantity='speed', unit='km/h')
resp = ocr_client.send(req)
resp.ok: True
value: 190 km/h
